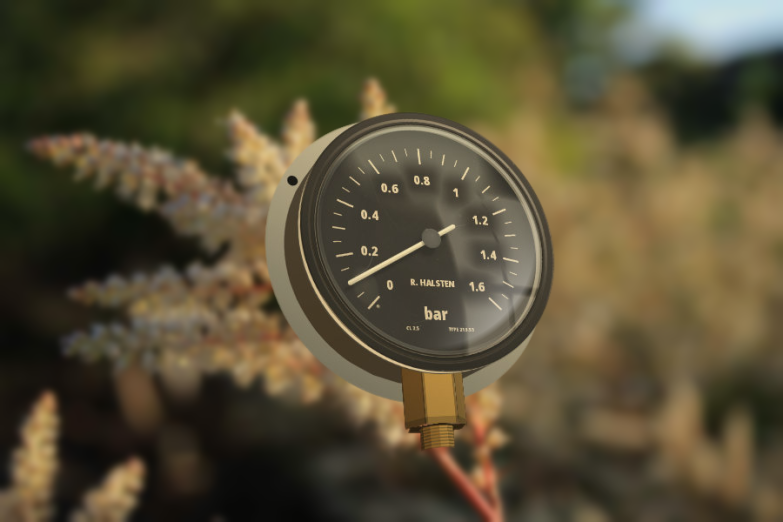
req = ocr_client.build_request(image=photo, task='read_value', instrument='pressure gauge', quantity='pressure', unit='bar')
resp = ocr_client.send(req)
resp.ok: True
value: 0.1 bar
